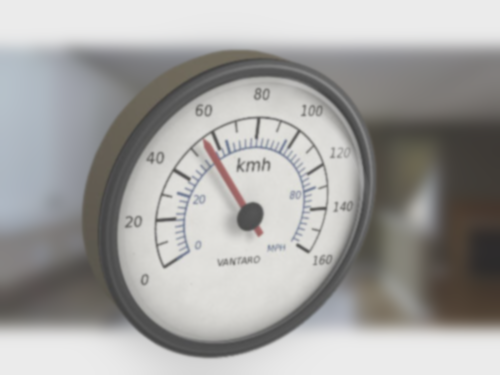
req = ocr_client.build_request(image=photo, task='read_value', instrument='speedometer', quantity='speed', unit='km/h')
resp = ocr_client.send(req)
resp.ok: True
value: 55 km/h
